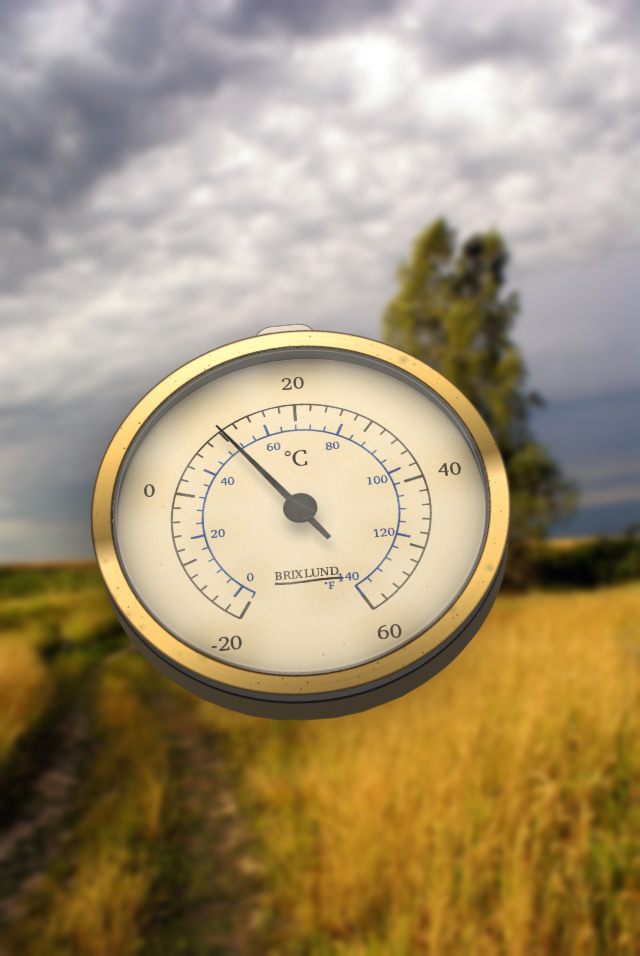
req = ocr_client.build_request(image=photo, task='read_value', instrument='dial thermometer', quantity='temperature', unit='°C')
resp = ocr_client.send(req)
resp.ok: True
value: 10 °C
